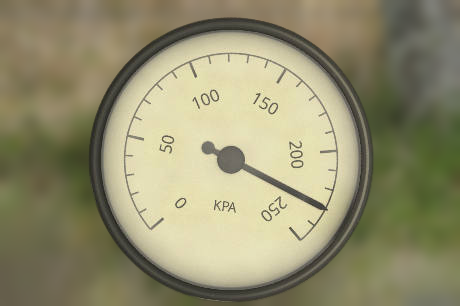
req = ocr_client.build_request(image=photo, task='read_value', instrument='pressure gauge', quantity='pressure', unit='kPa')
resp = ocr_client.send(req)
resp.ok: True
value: 230 kPa
